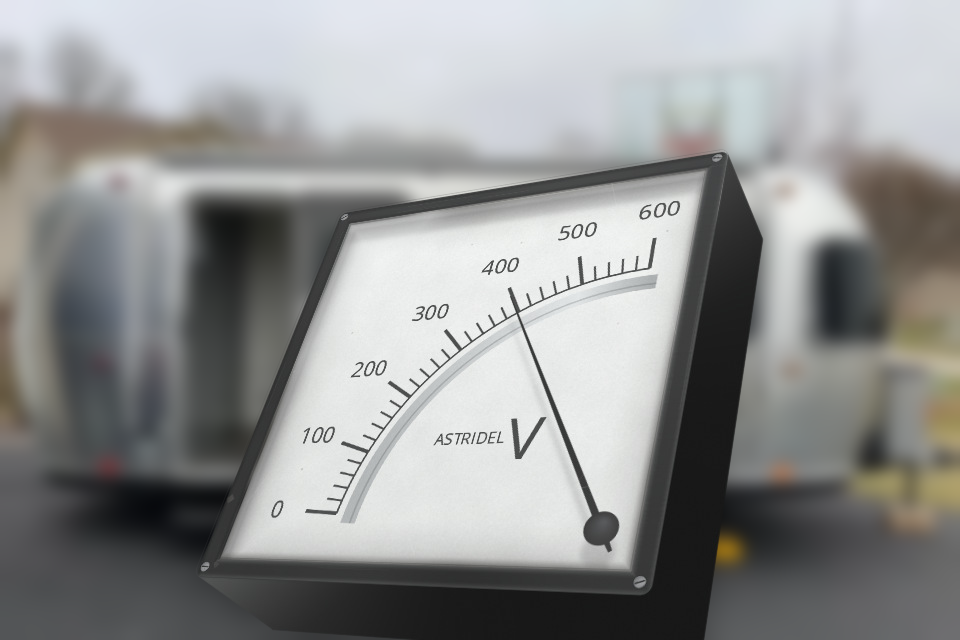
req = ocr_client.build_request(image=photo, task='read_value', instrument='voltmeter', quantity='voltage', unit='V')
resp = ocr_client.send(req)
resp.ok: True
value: 400 V
